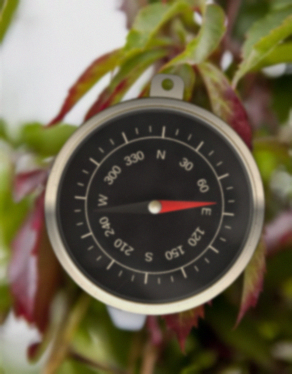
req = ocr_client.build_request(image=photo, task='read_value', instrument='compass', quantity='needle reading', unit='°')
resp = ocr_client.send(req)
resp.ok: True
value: 80 °
